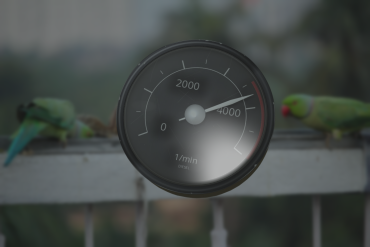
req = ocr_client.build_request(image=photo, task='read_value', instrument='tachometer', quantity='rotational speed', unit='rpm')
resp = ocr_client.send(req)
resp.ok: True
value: 3750 rpm
